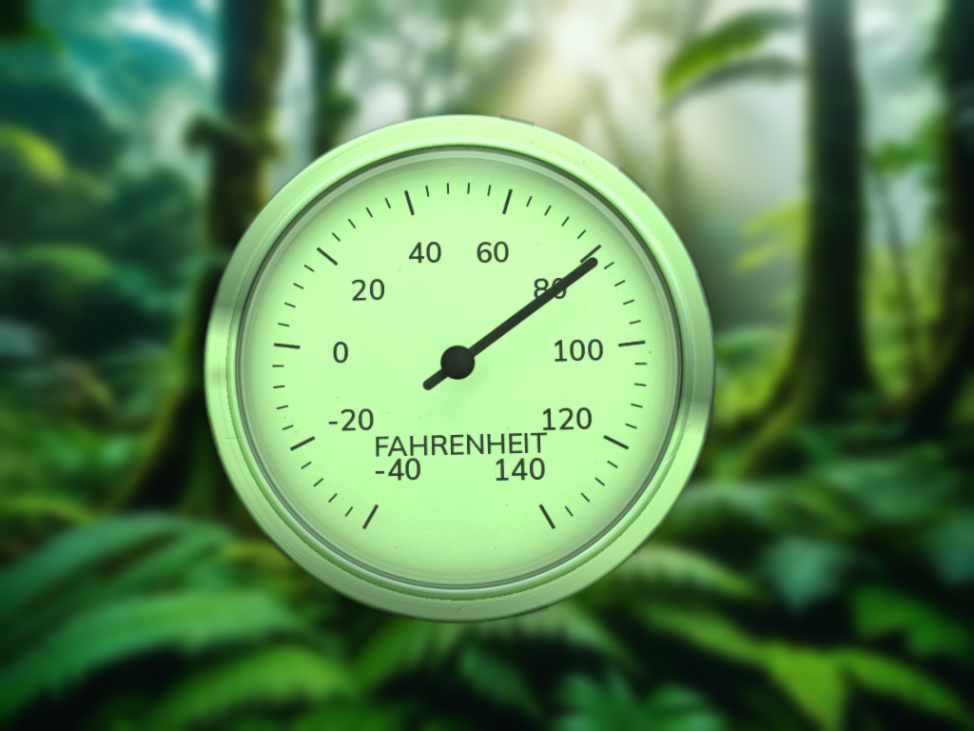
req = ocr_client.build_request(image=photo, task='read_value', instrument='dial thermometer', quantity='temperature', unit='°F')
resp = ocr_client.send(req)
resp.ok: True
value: 82 °F
